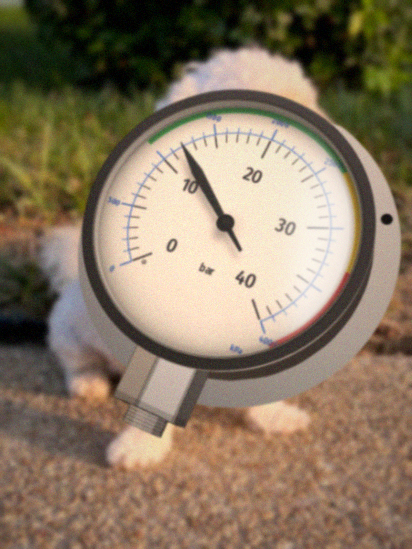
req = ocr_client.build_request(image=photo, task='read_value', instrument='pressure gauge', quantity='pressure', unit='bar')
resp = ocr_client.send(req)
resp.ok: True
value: 12 bar
